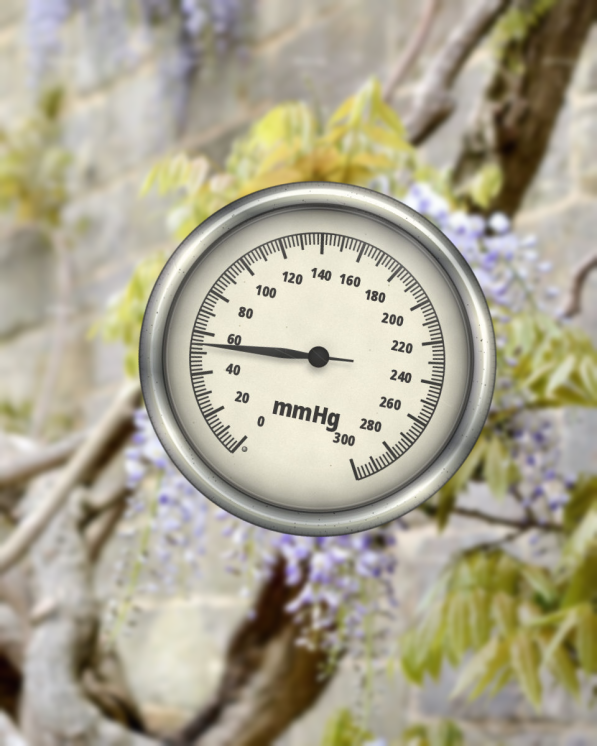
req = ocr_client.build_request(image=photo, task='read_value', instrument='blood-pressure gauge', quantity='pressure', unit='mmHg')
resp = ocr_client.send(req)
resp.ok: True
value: 54 mmHg
